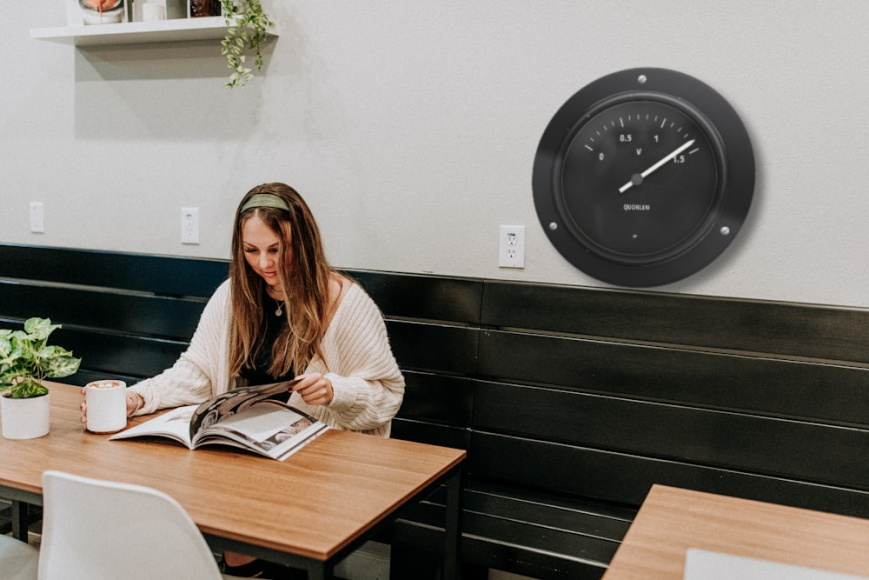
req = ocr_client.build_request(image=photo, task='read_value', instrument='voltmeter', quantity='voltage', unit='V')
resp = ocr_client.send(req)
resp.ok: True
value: 1.4 V
